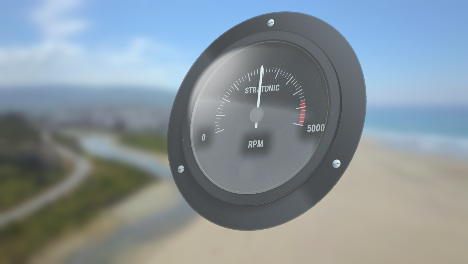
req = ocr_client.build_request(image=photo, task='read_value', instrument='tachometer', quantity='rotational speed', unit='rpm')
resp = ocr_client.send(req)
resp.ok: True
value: 2500 rpm
